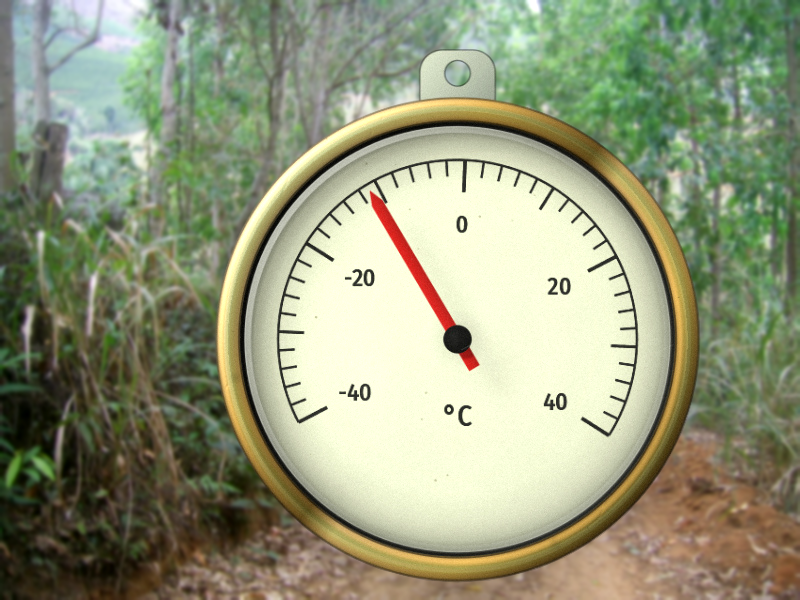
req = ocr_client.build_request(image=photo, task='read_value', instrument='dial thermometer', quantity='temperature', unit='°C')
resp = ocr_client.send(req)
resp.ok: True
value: -11 °C
